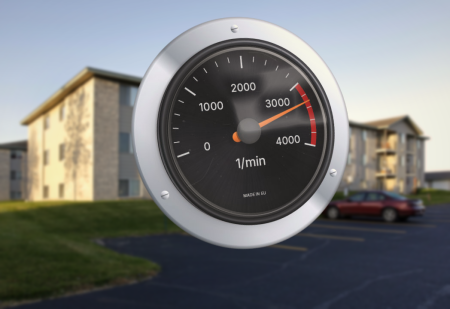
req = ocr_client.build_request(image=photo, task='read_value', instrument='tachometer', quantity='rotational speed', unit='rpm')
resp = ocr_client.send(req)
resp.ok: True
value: 3300 rpm
